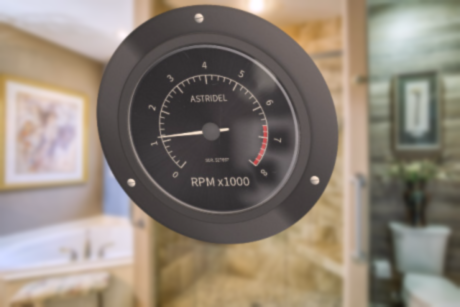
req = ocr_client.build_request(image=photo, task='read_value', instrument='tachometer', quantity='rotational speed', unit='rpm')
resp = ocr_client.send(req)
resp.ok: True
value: 1200 rpm
